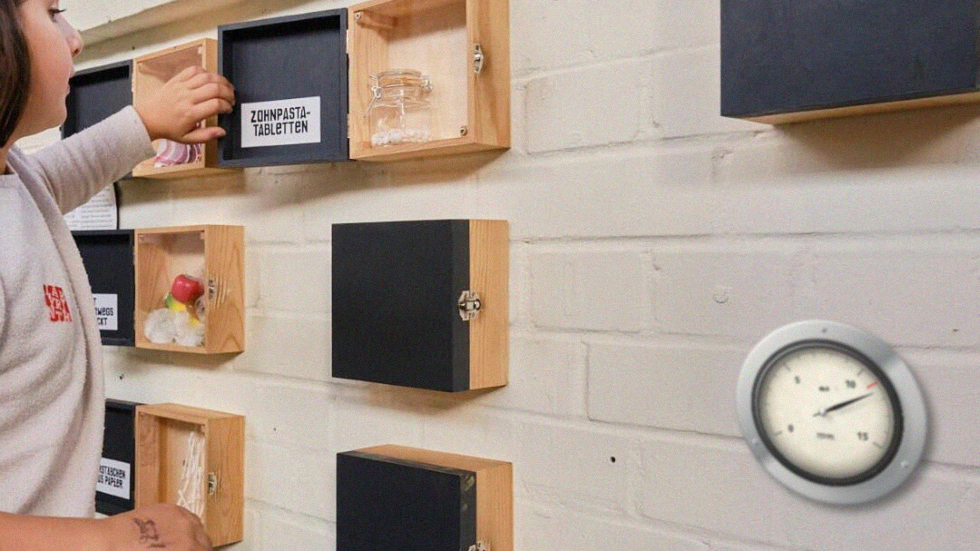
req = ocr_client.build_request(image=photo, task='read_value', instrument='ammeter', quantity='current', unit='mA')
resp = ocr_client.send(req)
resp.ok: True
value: 11.5 mA
